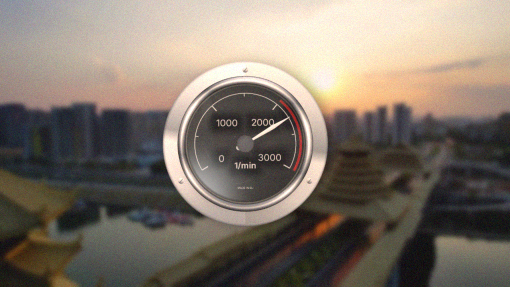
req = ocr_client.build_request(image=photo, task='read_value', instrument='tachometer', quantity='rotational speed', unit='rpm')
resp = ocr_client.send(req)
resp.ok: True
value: 2250 rpm
